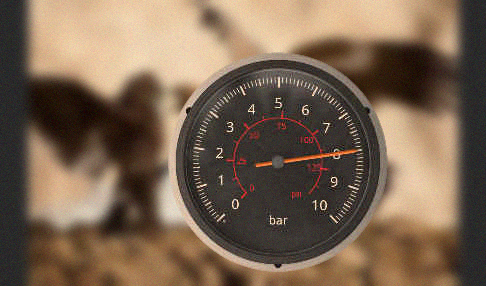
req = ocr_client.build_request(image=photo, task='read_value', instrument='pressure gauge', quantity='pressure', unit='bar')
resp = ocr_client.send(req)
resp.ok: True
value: 8 bar
